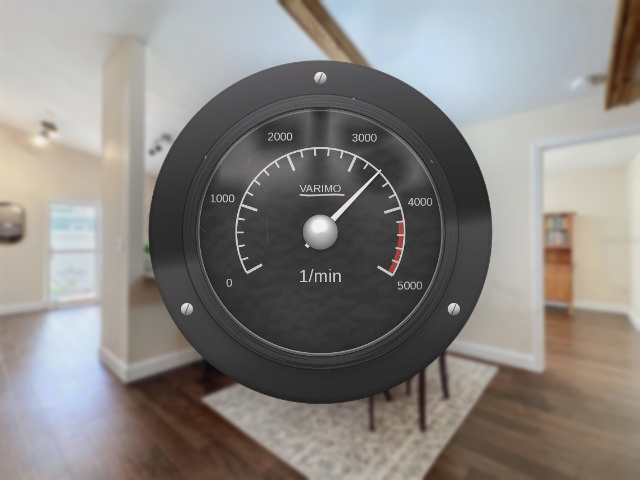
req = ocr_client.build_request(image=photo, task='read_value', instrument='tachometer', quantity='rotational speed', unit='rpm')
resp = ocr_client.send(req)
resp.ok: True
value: 3400 rpm
